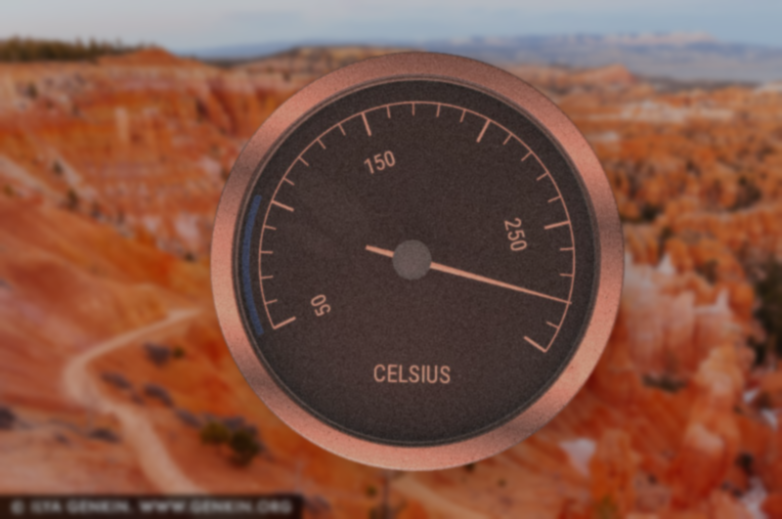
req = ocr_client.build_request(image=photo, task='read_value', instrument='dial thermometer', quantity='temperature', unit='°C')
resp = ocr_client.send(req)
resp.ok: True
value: 280 °C
